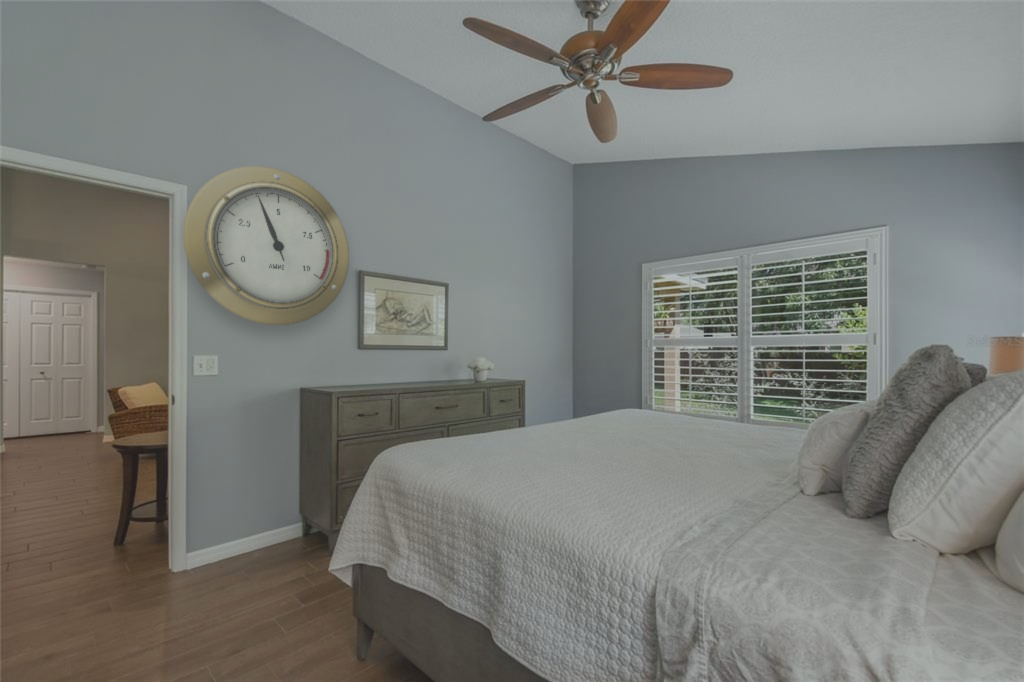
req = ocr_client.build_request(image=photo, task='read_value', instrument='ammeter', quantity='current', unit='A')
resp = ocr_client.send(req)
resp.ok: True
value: 4 A
